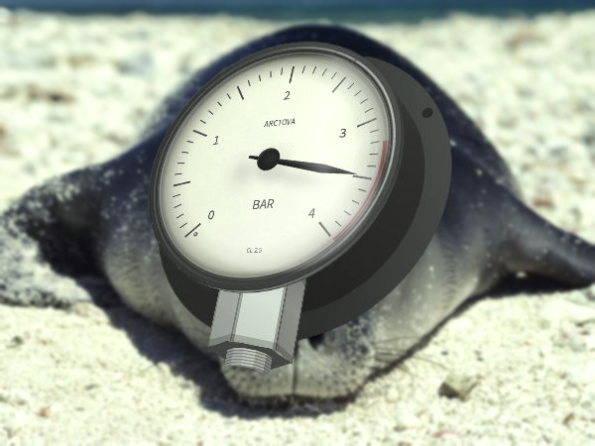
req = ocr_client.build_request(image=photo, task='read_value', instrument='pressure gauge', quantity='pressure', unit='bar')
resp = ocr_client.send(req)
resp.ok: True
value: 3.5 bar
